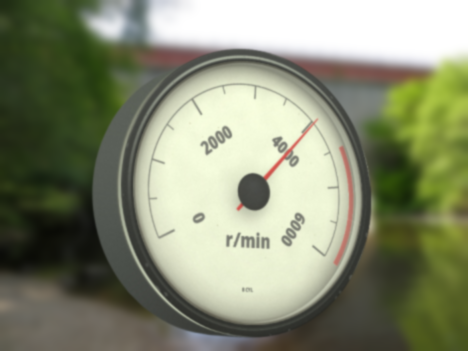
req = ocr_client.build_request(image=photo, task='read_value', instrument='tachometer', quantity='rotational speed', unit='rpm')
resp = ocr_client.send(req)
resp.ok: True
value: 4000 rpm
